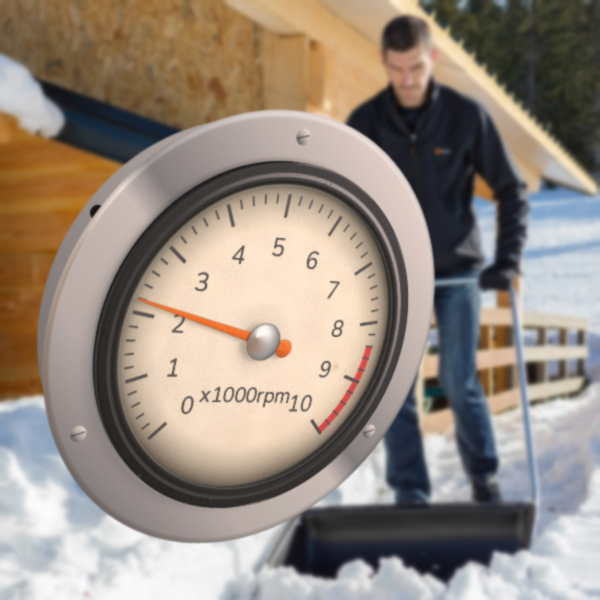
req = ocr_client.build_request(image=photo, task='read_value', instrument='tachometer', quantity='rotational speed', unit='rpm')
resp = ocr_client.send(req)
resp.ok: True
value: 2200 rpm
